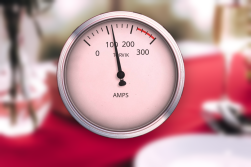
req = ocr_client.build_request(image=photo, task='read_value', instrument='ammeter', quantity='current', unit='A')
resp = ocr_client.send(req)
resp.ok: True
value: 120 A
